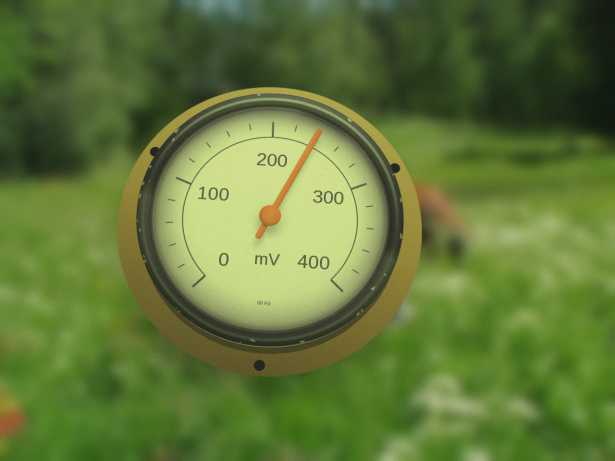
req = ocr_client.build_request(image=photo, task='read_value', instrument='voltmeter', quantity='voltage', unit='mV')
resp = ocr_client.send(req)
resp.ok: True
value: 240 mV
